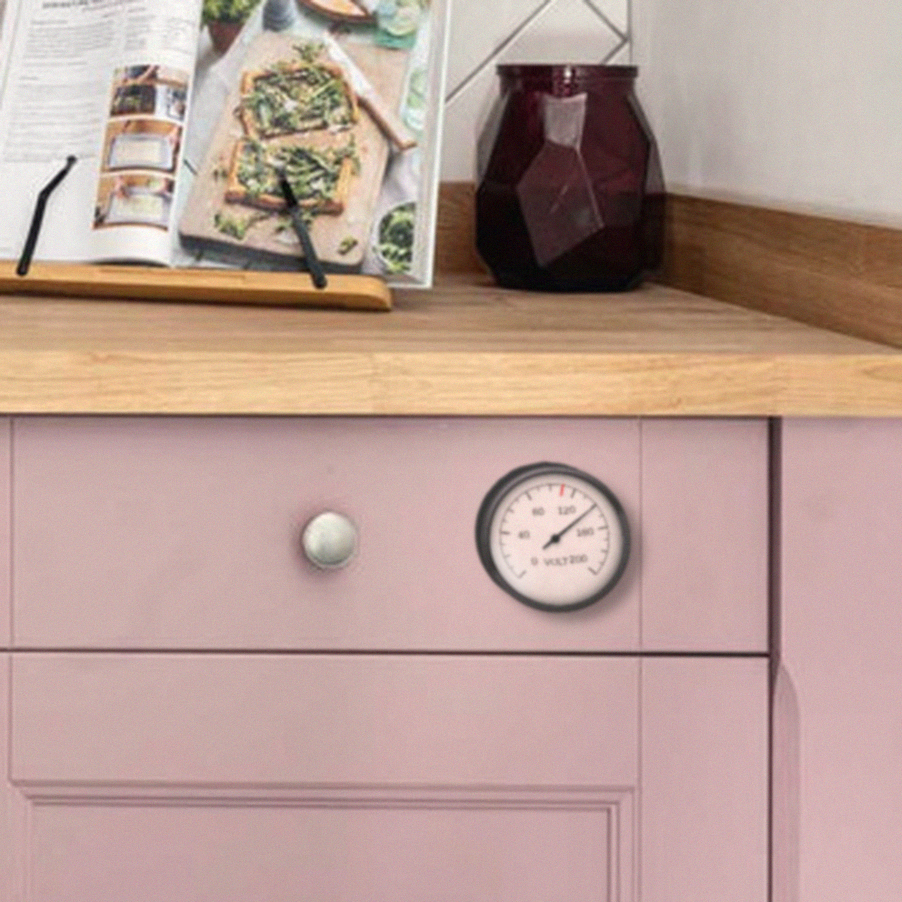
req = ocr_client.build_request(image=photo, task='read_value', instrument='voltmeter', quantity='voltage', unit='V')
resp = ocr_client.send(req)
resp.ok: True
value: 140 V
